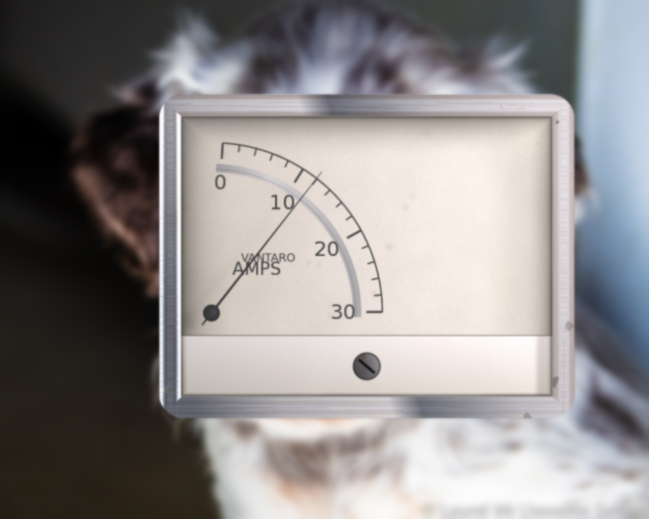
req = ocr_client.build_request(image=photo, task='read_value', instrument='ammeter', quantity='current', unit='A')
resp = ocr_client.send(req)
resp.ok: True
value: 12 A
